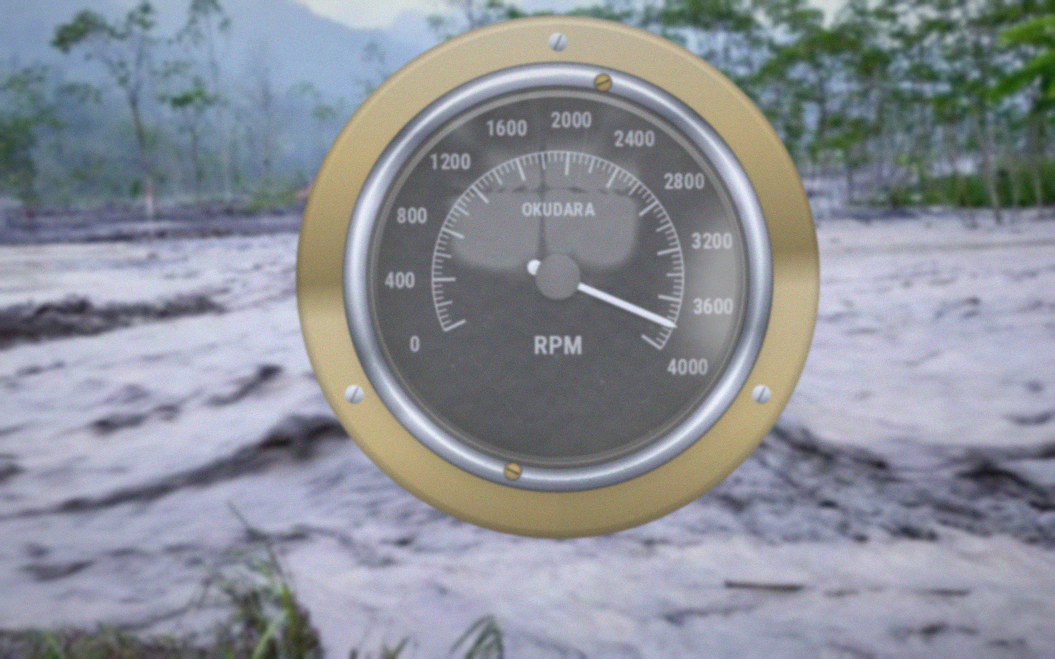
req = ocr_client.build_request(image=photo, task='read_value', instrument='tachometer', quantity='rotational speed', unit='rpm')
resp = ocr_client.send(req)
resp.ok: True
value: 3800 rpm
